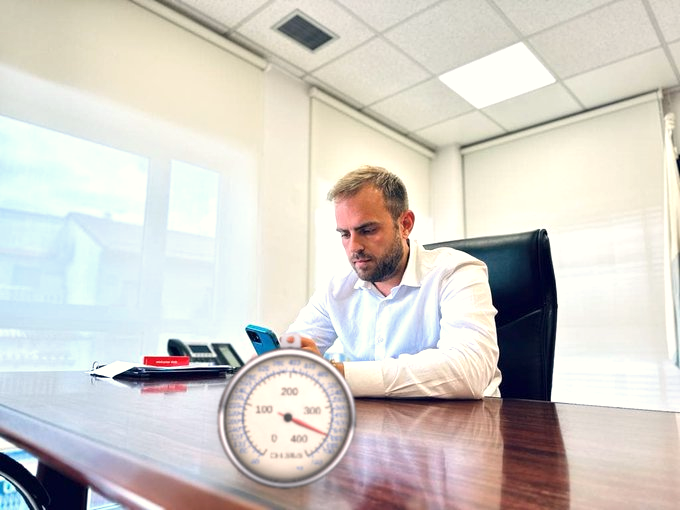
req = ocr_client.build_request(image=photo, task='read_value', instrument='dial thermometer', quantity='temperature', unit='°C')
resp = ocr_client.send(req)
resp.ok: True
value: 350 °C
